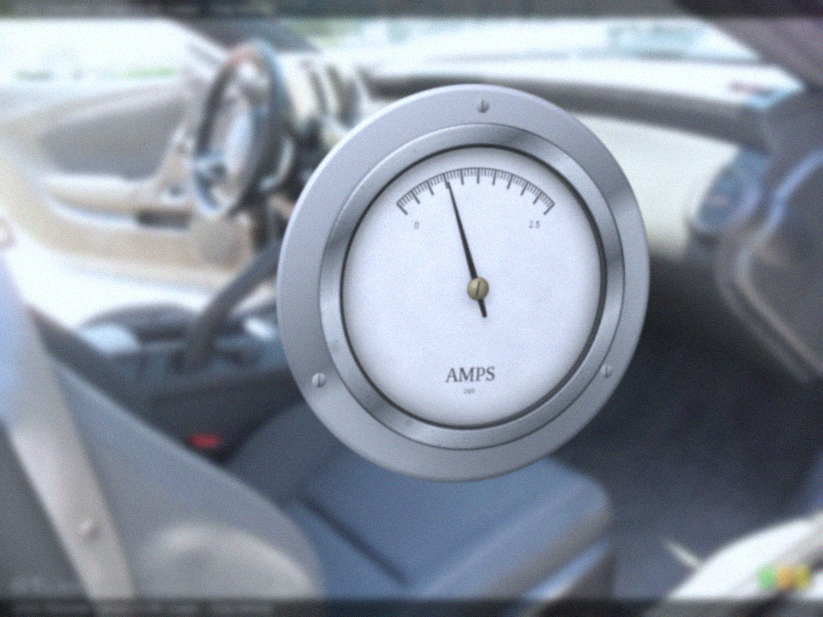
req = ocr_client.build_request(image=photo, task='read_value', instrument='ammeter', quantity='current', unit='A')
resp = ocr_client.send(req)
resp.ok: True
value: 0.75 A
